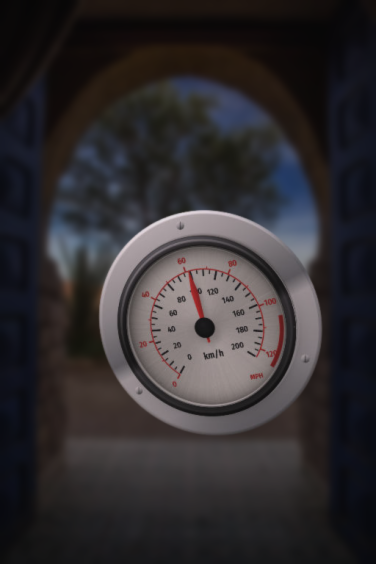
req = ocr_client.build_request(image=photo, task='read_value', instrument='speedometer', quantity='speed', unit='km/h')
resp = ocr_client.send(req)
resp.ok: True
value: 100 km/h
